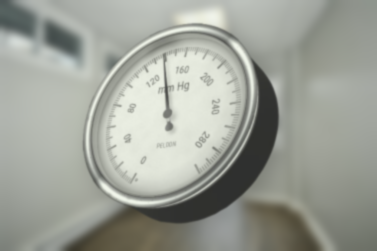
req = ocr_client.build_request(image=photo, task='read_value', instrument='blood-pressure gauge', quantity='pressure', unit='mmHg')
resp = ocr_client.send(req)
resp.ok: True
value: 140 mmHg
